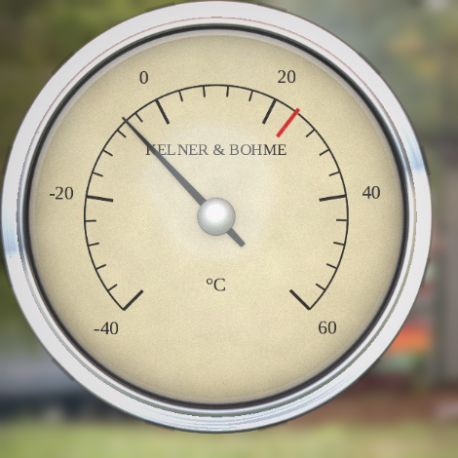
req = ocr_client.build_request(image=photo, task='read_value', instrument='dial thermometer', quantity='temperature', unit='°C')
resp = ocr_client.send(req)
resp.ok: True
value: -6 °C
